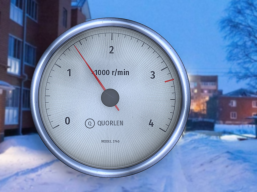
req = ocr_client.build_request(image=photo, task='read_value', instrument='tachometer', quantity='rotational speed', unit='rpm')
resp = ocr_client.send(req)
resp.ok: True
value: 1400 rpm
